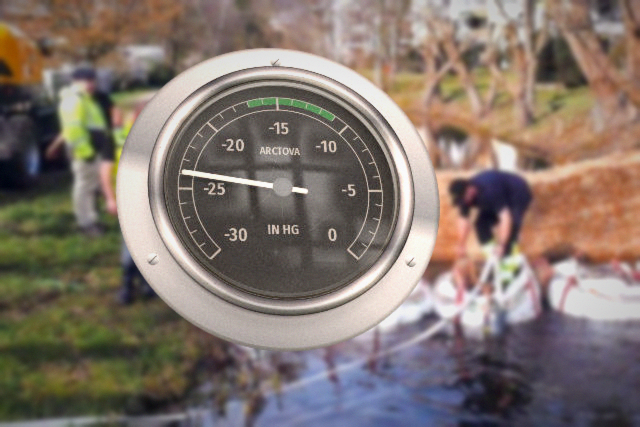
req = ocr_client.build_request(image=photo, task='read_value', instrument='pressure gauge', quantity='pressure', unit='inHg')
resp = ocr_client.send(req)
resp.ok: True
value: -24 inHg
